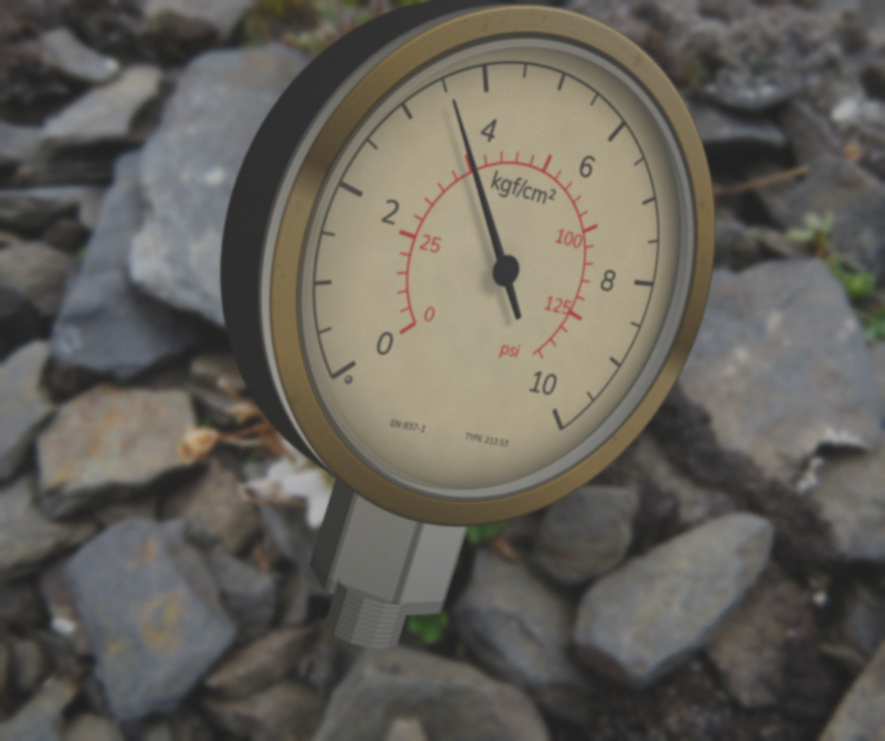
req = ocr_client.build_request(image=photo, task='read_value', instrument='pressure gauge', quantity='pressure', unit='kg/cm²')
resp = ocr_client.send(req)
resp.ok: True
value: 3.5 kg/cm²
